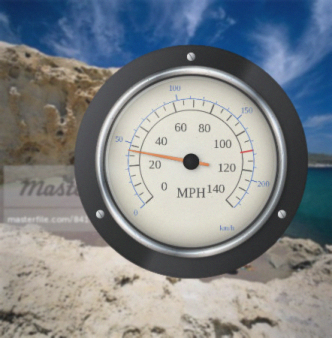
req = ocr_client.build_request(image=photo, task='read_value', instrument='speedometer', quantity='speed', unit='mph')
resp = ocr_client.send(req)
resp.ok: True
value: 27.5 mph
